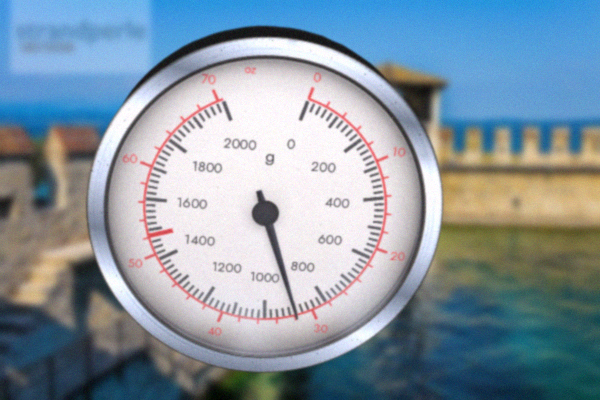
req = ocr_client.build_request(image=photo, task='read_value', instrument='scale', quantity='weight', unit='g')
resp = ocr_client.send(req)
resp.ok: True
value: 900 g
